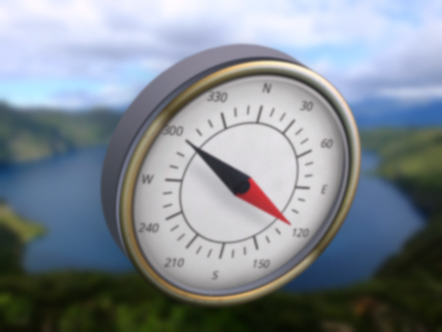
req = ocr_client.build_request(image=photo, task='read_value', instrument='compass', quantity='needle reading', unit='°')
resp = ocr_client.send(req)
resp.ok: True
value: 120 °
